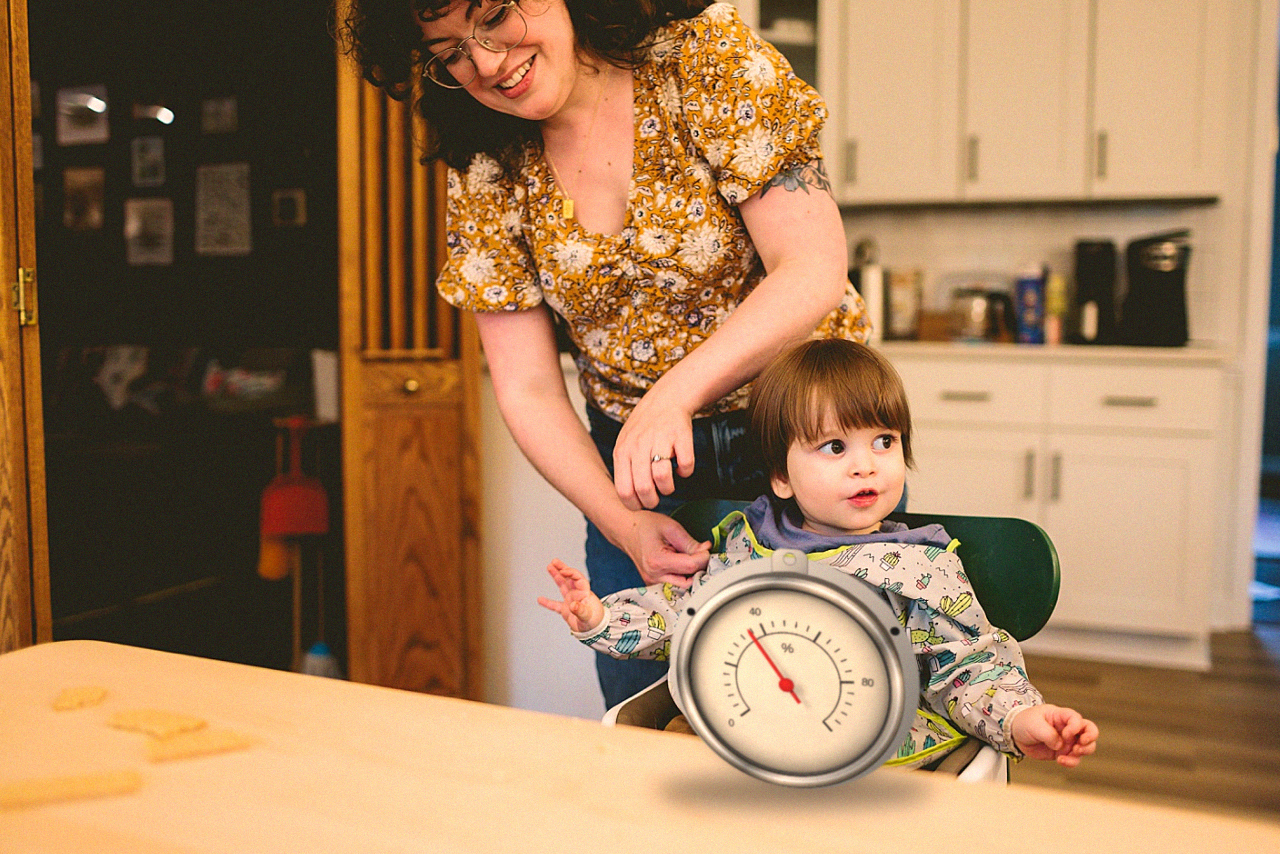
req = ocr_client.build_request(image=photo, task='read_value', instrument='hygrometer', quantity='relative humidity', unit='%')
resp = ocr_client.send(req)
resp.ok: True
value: 36 %
